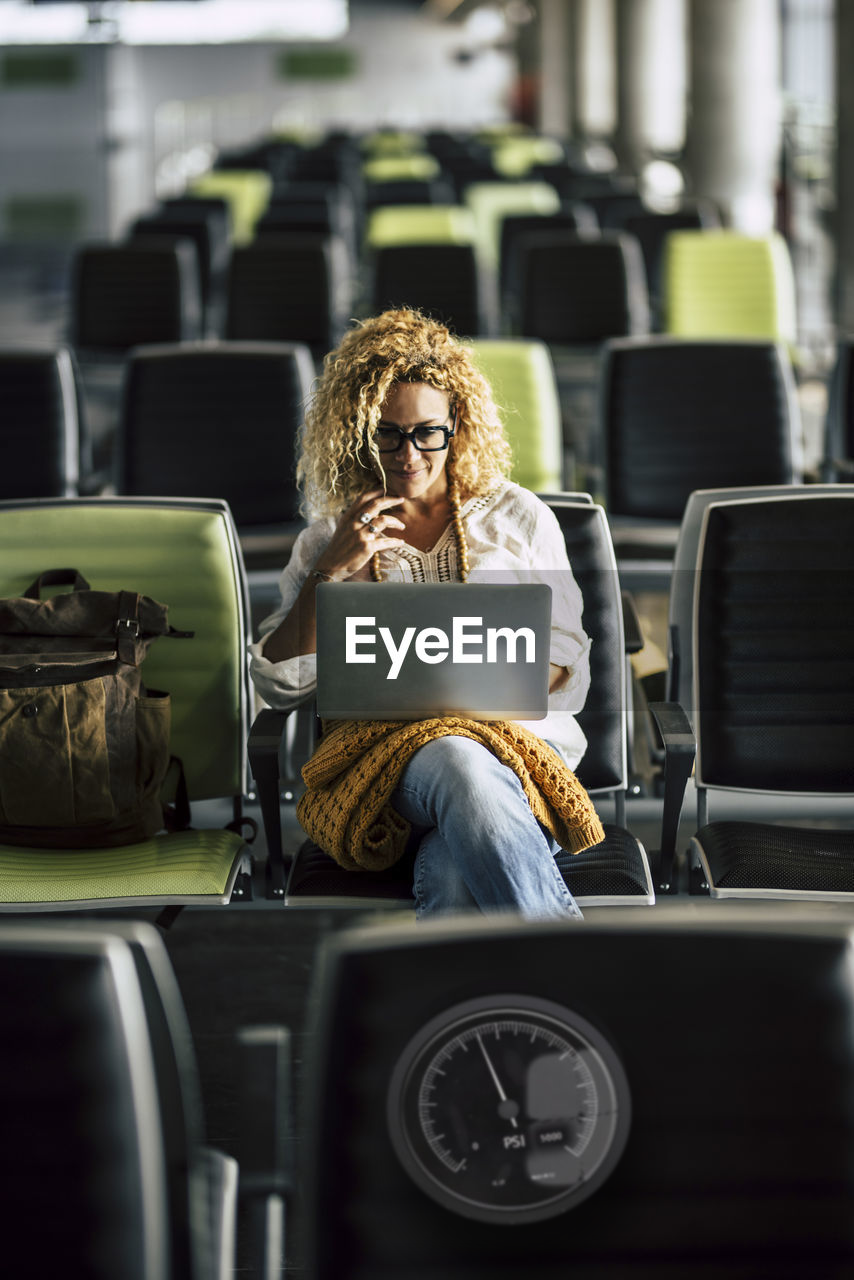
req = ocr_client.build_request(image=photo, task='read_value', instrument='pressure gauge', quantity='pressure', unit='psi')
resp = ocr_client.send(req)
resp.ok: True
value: 2250 psi
